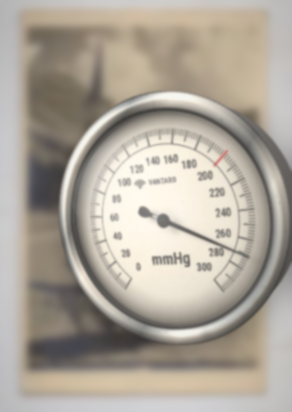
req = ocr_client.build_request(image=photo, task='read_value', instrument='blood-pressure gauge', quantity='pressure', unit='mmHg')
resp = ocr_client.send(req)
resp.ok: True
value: 270 mmHg
